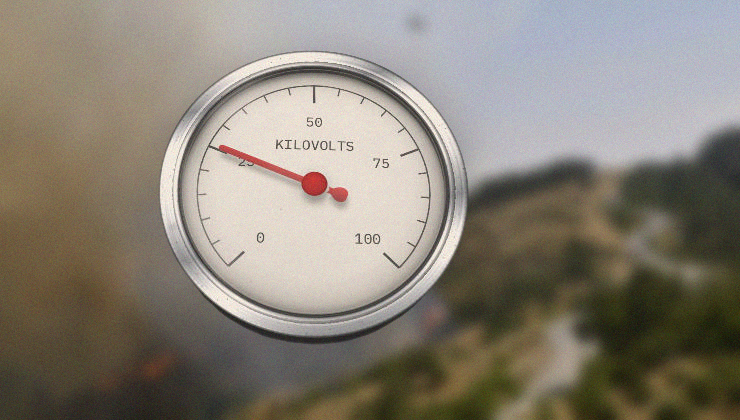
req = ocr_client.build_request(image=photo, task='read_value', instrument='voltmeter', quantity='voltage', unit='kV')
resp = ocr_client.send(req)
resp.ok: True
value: 25 kV
